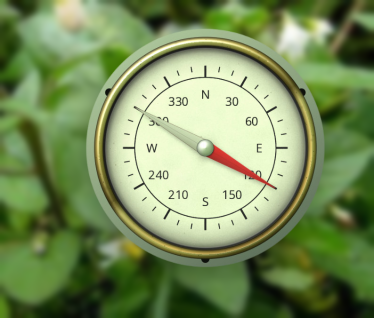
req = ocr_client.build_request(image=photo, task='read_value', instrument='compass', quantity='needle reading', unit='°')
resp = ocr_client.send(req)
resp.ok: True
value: 120 °
